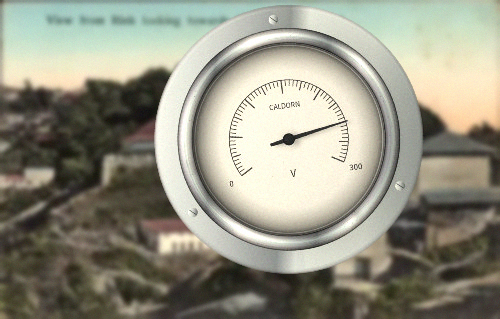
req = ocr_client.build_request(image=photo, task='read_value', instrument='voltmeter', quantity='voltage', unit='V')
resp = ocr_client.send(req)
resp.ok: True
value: 250 V
